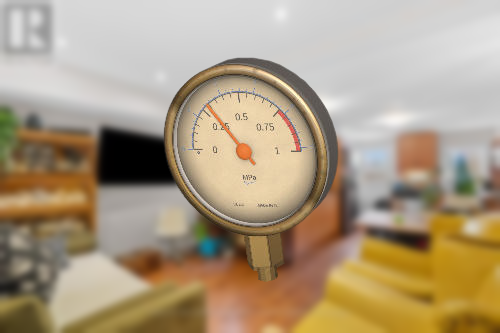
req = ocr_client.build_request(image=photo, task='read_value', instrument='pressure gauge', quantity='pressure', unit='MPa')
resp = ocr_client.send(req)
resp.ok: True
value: 0.3 MPa
